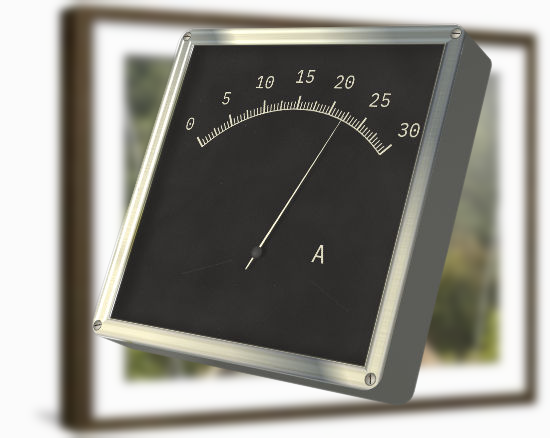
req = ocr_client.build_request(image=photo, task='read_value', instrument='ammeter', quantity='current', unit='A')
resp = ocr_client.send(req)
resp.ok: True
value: 22.5 A
